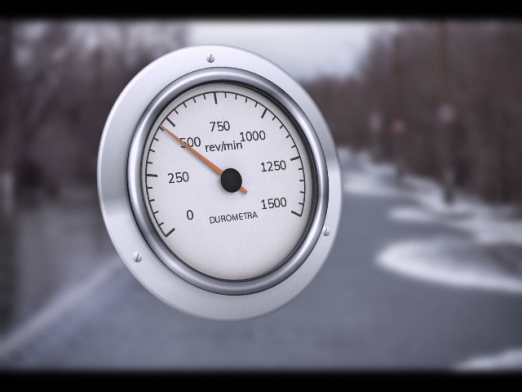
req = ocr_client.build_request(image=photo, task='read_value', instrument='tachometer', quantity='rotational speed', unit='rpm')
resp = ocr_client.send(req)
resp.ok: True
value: 450 rpm
